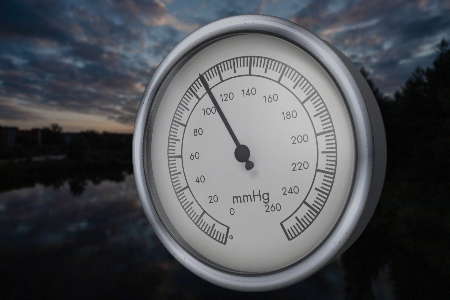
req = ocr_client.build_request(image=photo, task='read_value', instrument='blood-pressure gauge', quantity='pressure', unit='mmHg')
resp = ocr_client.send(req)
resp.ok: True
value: 110 mmHg
